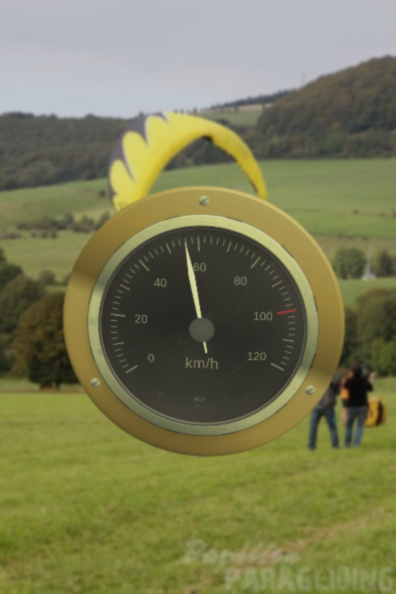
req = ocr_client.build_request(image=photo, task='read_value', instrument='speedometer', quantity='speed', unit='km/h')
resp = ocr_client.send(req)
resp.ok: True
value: 56 km/h
